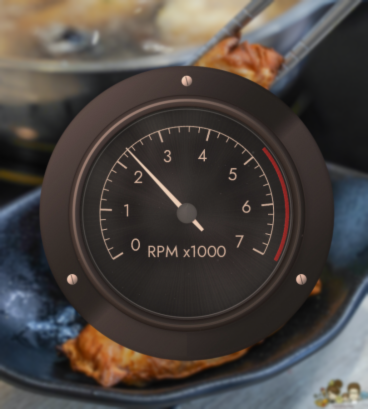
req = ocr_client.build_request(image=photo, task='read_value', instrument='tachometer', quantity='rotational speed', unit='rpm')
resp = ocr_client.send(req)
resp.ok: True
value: 2300 rpm
